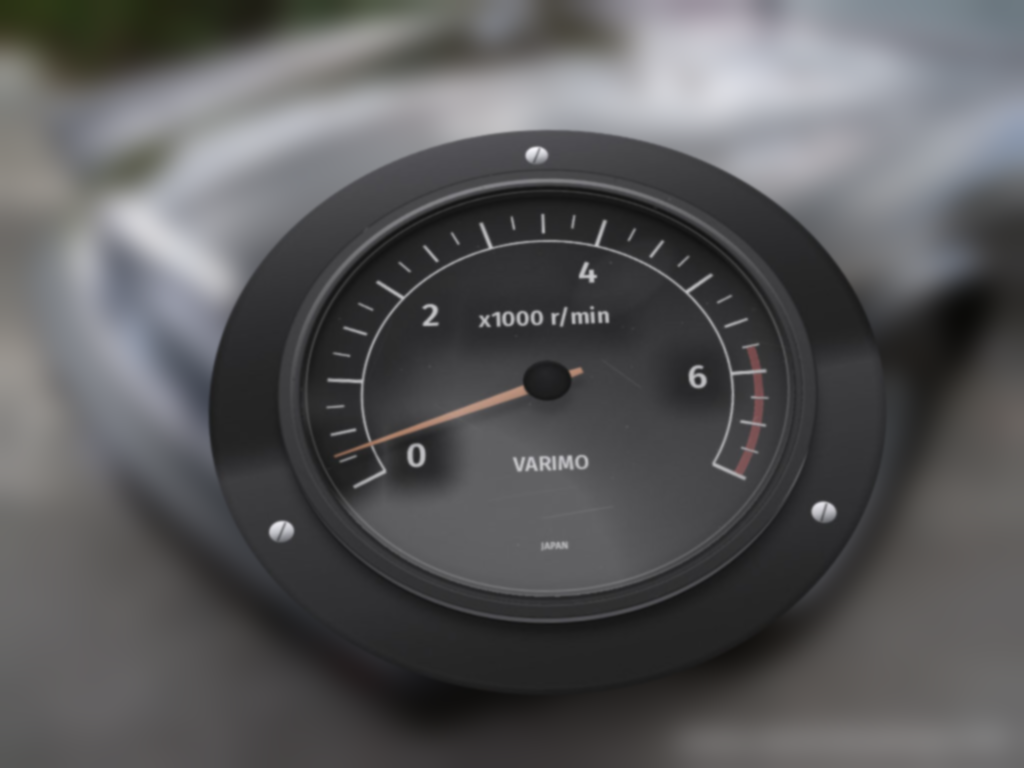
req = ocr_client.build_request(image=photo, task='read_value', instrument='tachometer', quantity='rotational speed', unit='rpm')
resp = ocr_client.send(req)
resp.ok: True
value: 250 rpm
